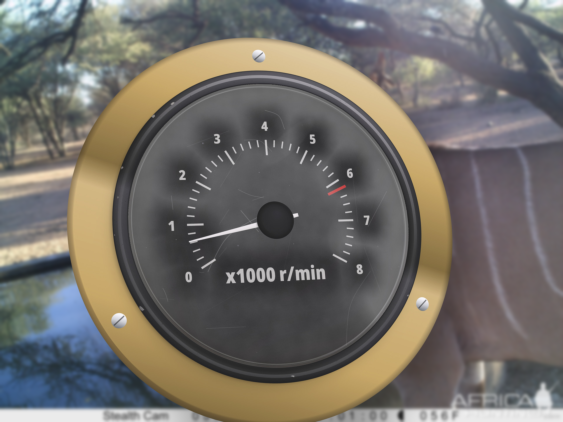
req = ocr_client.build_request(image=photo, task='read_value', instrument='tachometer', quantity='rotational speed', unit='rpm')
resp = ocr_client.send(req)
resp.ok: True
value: 600 rpm
